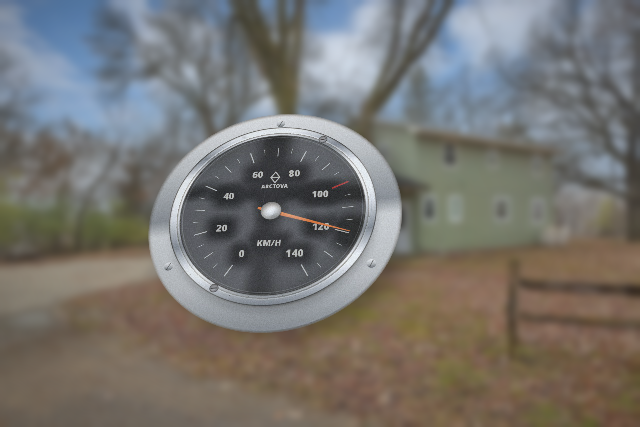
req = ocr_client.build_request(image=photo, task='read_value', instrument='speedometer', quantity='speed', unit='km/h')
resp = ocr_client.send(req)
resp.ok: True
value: 120 km/h
